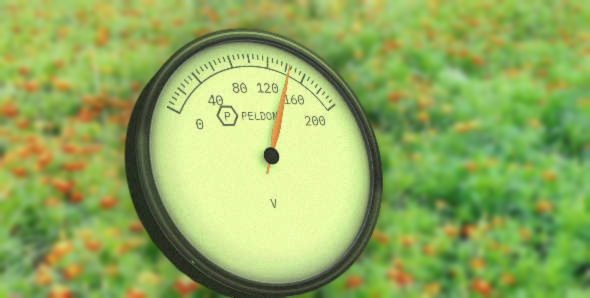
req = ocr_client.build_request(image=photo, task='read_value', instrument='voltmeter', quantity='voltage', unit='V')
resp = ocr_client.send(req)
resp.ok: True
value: 140 V
